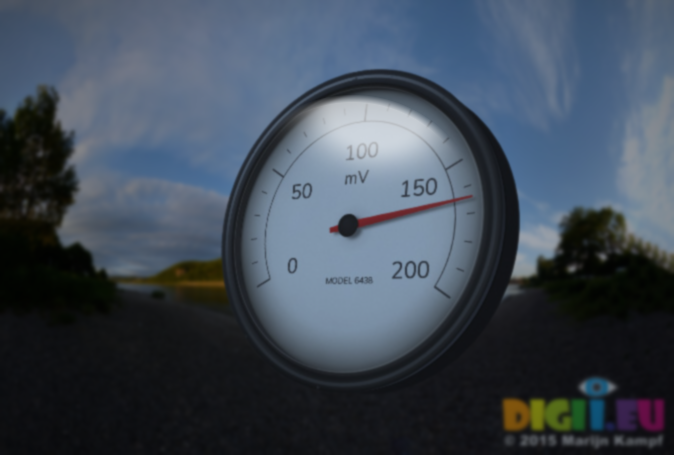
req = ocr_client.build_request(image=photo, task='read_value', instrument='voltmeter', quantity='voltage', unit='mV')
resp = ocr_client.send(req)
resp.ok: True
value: 165 mV
